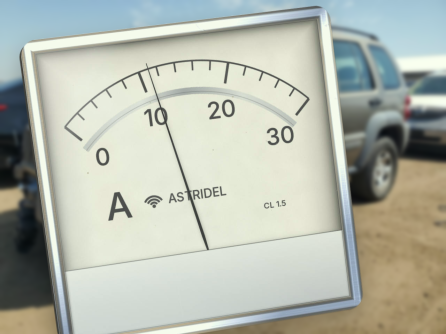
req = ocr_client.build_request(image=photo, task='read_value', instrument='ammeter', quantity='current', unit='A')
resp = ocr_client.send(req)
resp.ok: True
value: 11 A
